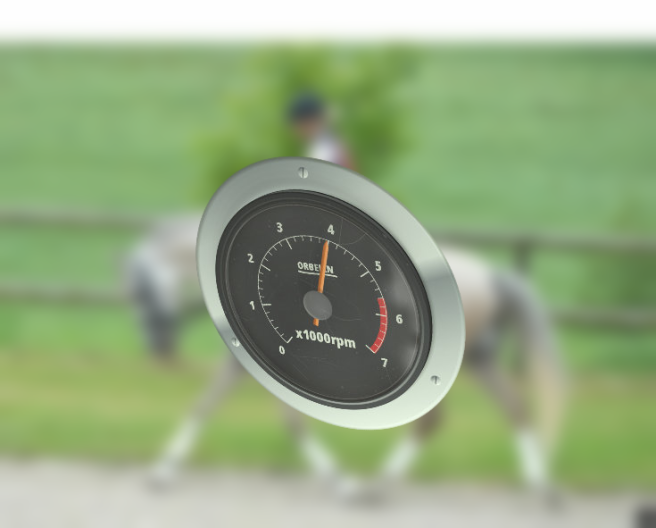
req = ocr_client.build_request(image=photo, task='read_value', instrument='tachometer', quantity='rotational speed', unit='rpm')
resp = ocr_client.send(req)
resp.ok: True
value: 4000 rpm
